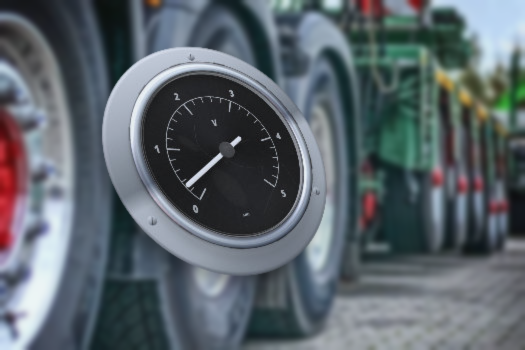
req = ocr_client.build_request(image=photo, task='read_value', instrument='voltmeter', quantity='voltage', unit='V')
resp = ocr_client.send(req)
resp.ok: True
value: 0.3 V
